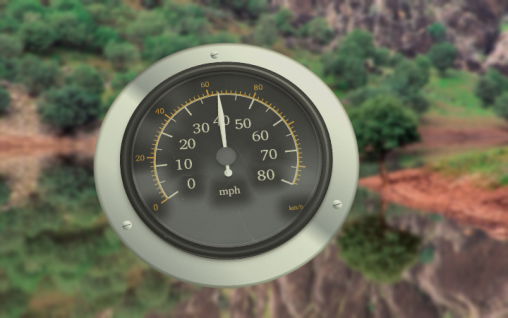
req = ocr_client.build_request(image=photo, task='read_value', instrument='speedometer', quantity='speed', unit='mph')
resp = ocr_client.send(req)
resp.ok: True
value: 40 mph
